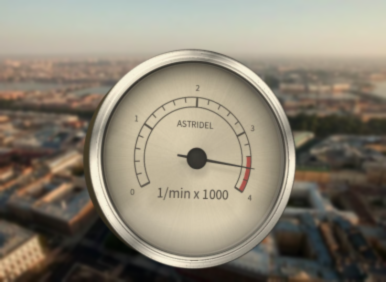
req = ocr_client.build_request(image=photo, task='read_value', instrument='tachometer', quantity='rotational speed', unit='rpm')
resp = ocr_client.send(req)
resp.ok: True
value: 3600 rpm
